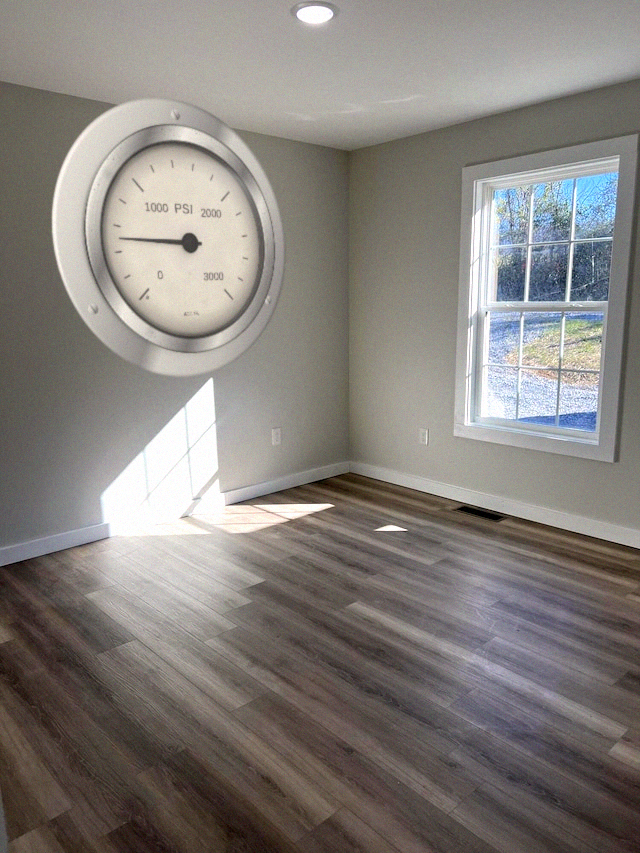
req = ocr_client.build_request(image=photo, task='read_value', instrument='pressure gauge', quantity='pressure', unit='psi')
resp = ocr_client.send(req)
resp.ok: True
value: 500 psi
